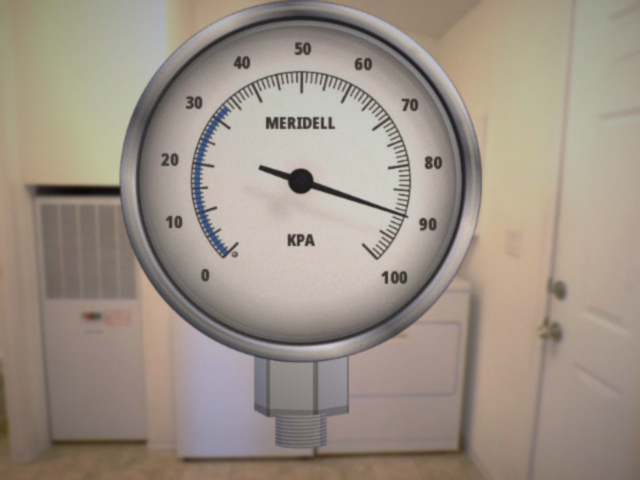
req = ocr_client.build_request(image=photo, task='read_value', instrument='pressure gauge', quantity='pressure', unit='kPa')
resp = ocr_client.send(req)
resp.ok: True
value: 90 kPa
